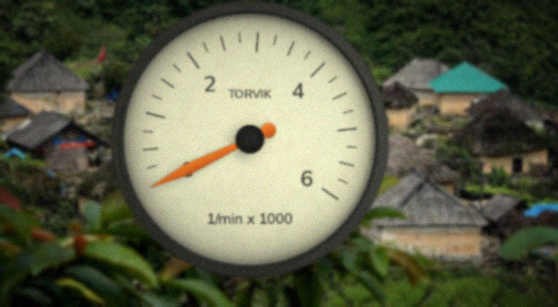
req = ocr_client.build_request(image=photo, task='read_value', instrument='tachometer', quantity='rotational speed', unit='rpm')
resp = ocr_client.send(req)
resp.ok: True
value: 0 rpm
